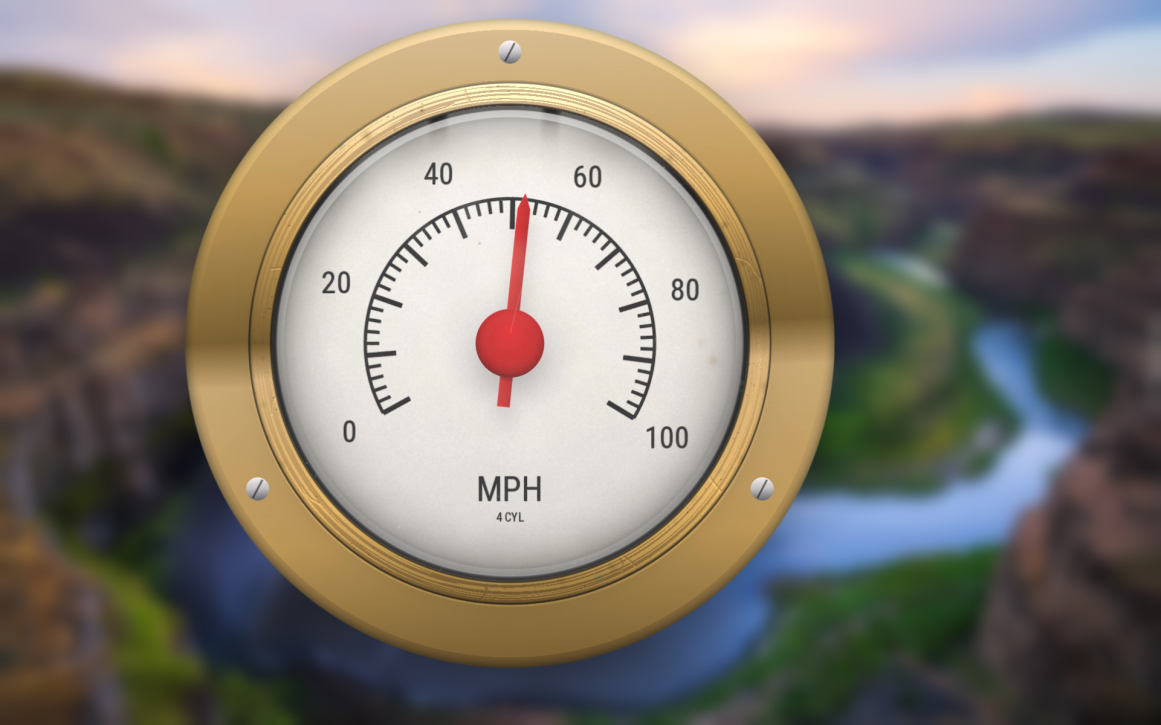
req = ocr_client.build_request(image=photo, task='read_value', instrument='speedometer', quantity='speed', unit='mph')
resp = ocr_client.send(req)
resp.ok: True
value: 52 mph
